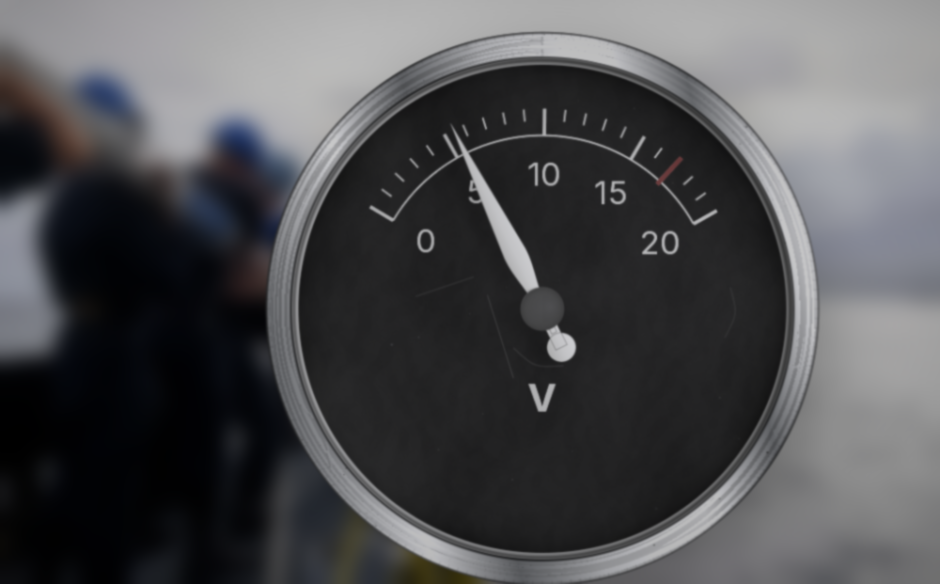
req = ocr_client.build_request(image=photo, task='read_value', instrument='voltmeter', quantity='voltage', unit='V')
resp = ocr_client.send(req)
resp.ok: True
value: 5.5 V
